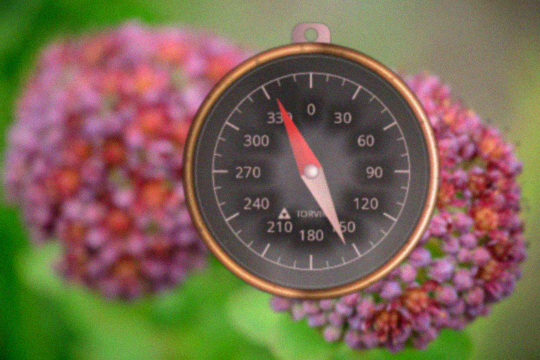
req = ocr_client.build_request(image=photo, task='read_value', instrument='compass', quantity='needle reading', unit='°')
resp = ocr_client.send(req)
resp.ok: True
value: 335 °
